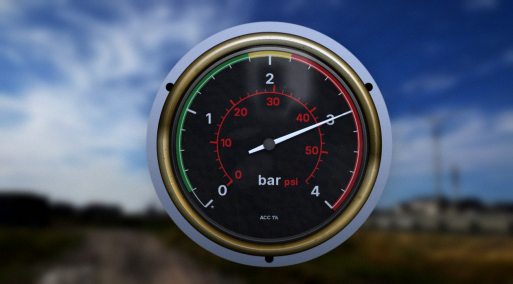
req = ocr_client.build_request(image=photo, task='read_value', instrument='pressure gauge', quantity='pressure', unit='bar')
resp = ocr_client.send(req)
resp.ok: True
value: 3 bar
